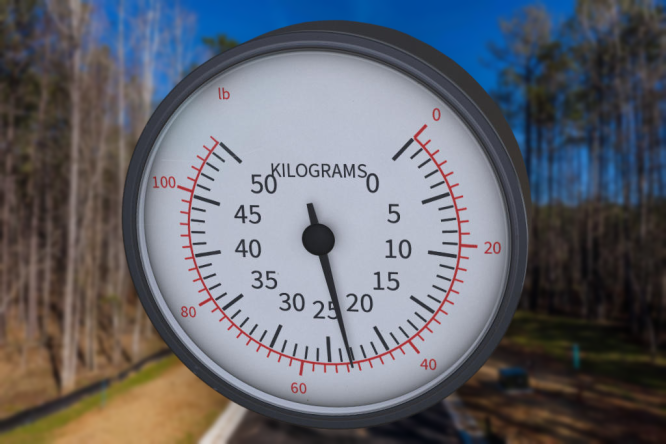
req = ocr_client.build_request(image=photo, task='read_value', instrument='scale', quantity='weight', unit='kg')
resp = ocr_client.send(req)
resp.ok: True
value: 23 kg
